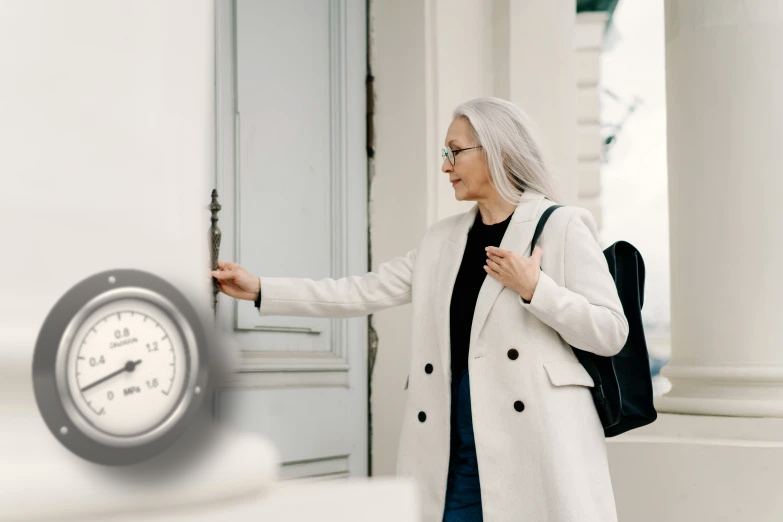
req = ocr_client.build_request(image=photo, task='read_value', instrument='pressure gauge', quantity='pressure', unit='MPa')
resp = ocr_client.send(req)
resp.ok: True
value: 0.2 MPa
